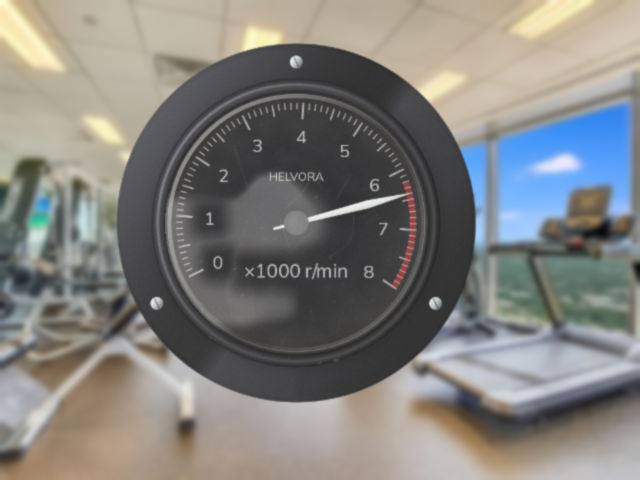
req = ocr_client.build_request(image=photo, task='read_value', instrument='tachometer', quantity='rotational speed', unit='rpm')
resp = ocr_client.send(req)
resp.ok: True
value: 6400 rpm
